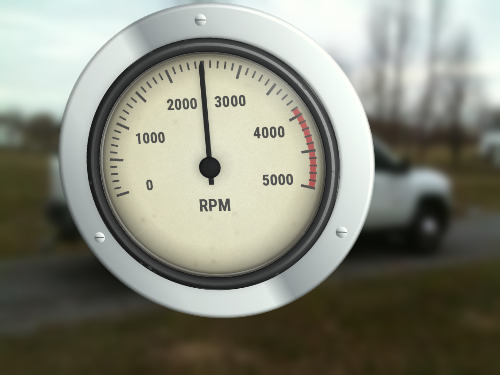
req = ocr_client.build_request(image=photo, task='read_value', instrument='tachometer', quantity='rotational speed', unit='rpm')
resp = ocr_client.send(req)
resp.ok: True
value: 2500 rpm
